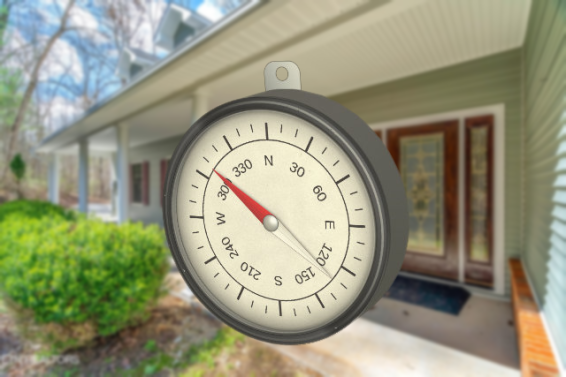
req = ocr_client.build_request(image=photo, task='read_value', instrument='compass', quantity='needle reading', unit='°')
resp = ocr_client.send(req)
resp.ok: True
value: 310 °
